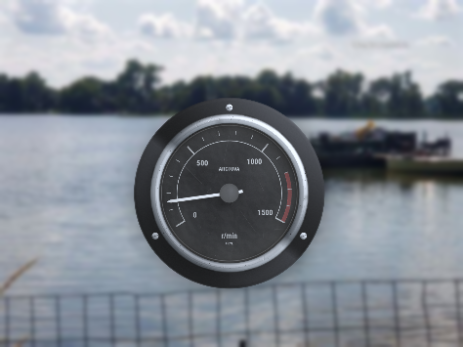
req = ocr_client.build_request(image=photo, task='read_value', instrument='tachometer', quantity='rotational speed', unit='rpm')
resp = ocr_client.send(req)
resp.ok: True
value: 150 rpm
